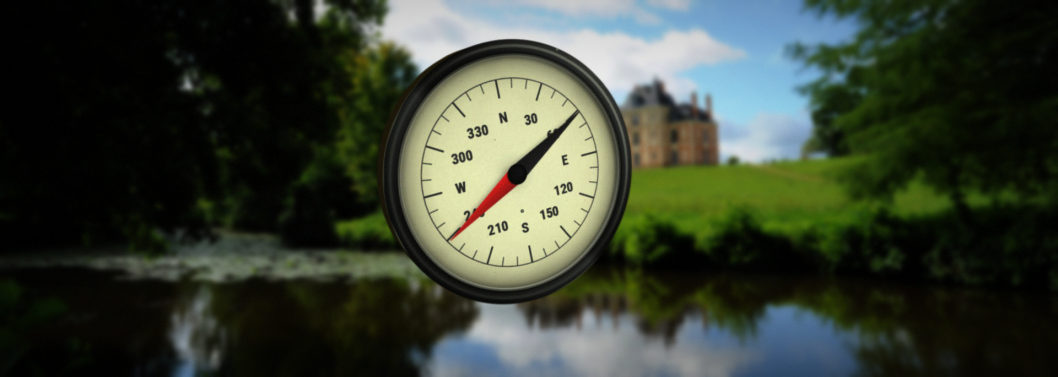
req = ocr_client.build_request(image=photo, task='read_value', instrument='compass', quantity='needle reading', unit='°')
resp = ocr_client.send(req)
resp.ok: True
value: 240 °
